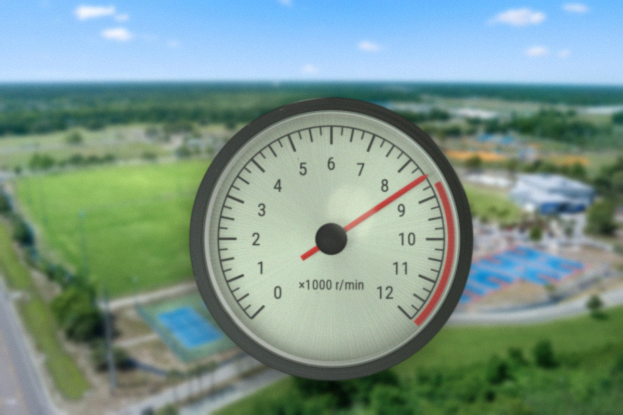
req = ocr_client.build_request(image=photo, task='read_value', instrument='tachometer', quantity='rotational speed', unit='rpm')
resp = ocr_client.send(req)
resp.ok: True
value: 8500 rpm
